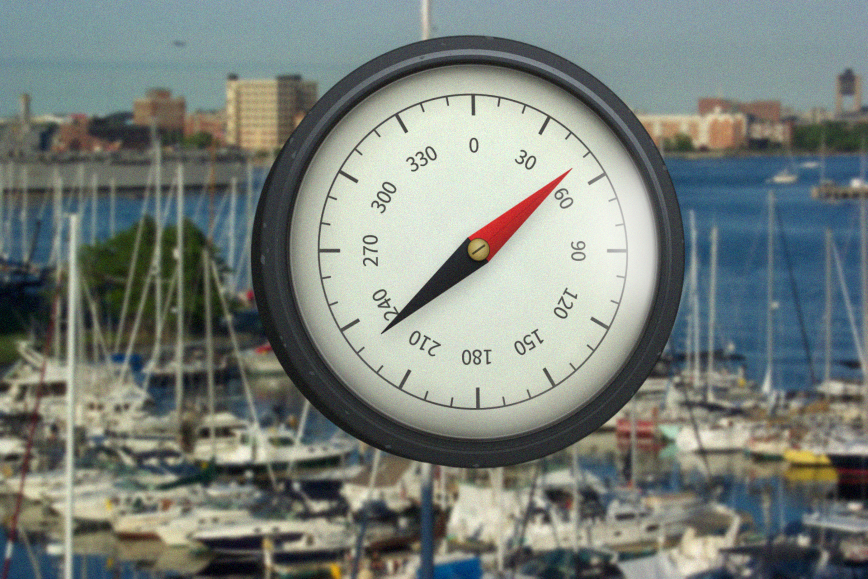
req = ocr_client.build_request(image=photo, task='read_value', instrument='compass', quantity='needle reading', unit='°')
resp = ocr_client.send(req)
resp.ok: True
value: 50 °
